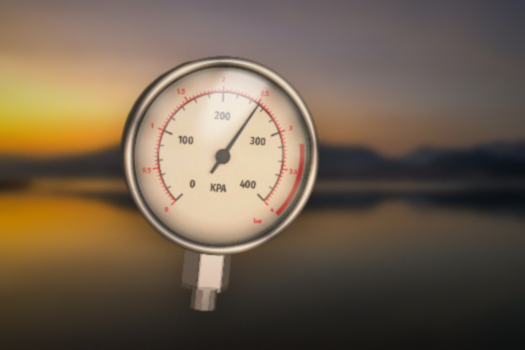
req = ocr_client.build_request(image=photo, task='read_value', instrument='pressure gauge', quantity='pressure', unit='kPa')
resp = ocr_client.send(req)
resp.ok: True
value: 250 kPa
